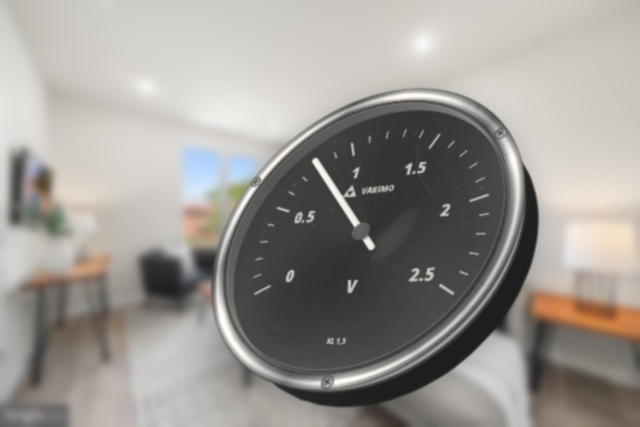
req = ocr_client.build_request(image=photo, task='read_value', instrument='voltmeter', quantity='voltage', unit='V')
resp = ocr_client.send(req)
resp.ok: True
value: 0.8 V
